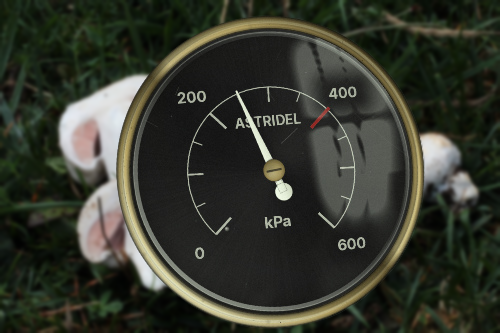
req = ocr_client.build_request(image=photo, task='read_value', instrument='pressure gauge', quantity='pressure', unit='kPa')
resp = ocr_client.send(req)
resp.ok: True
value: 250 kPa
